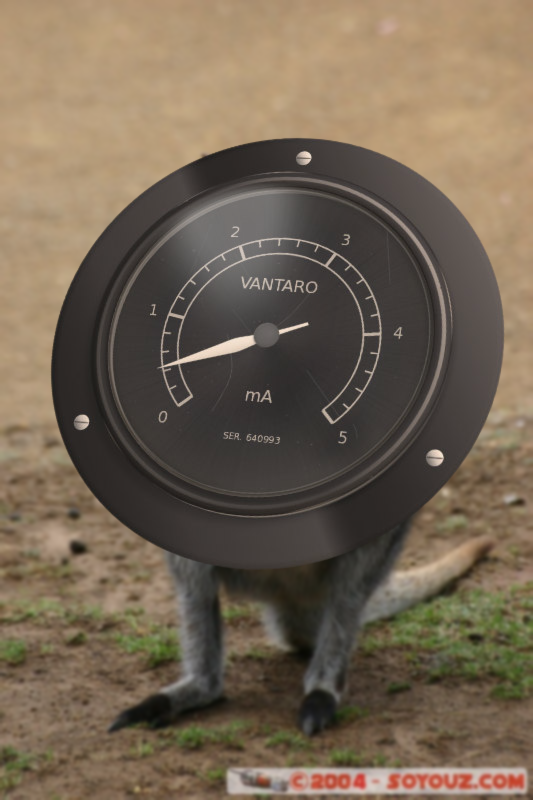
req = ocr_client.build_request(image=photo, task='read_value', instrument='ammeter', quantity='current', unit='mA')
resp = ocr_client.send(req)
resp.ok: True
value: 0.4 mA
